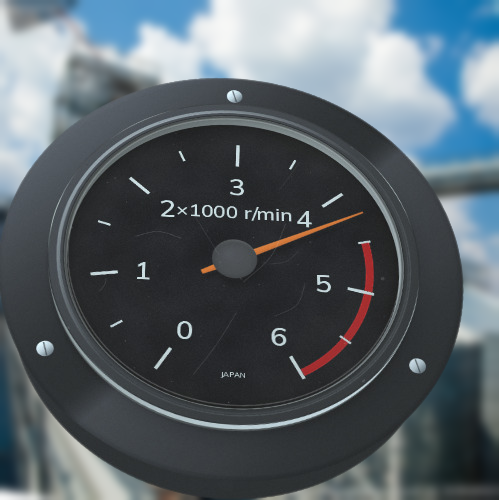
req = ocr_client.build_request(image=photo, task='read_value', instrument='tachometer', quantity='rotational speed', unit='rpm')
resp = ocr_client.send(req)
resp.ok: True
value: 4250 rpm
